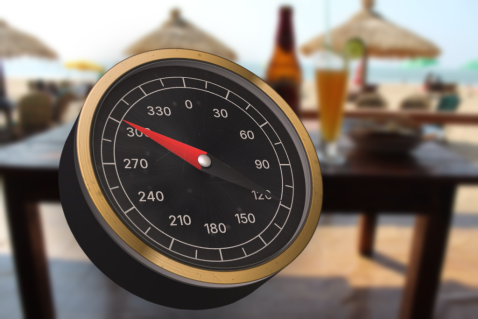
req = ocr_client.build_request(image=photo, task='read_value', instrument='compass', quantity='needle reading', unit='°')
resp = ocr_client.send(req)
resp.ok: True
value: 300 °
